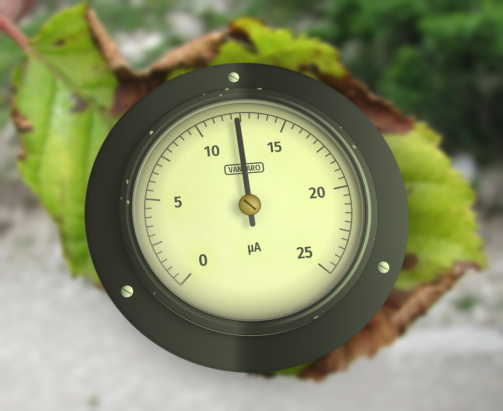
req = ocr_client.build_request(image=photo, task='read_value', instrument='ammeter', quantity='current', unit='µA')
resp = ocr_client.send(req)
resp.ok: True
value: 12.25 µA
